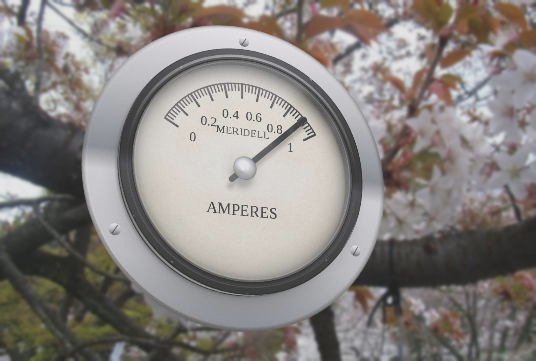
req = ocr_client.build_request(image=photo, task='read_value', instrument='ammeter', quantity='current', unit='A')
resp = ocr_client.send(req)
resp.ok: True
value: 0.9 A
